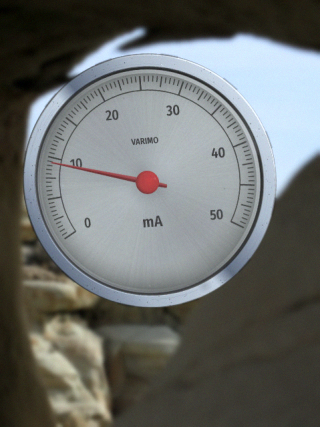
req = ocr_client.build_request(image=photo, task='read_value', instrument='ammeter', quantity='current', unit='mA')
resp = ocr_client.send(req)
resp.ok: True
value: 9.5 mA
